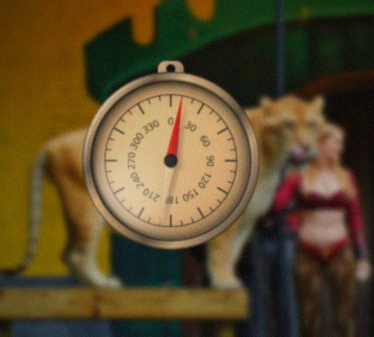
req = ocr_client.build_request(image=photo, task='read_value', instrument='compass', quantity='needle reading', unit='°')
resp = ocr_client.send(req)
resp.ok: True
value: 10 °
